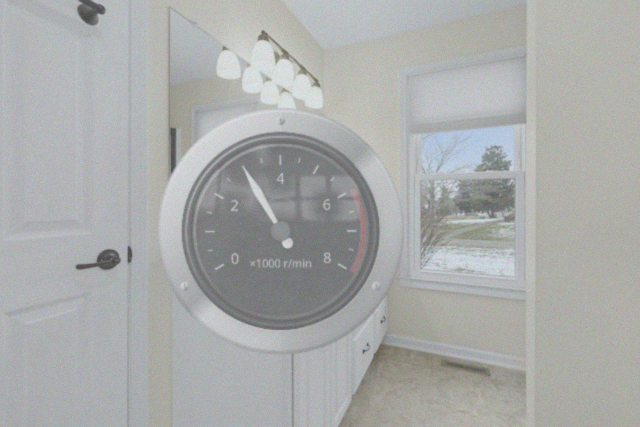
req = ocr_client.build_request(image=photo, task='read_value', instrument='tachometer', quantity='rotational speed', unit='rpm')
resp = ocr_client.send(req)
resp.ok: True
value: 3000 rpm
